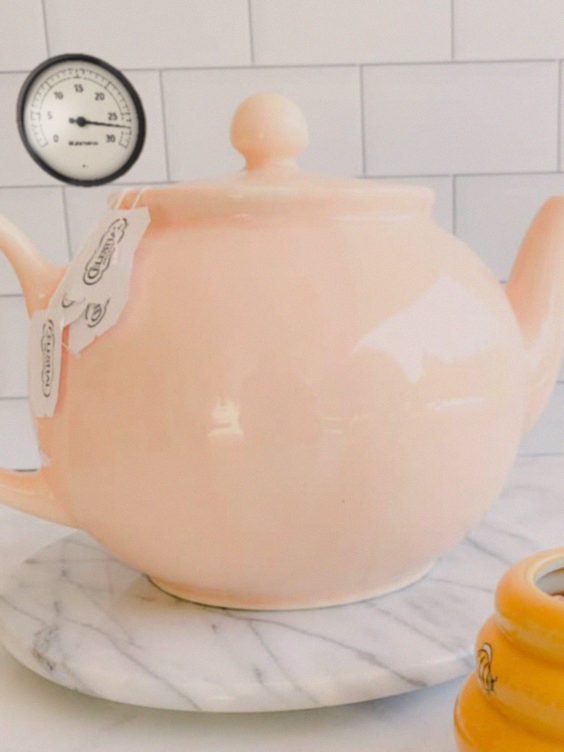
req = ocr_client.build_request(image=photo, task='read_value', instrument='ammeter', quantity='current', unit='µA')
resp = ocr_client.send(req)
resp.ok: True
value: 27 µA
